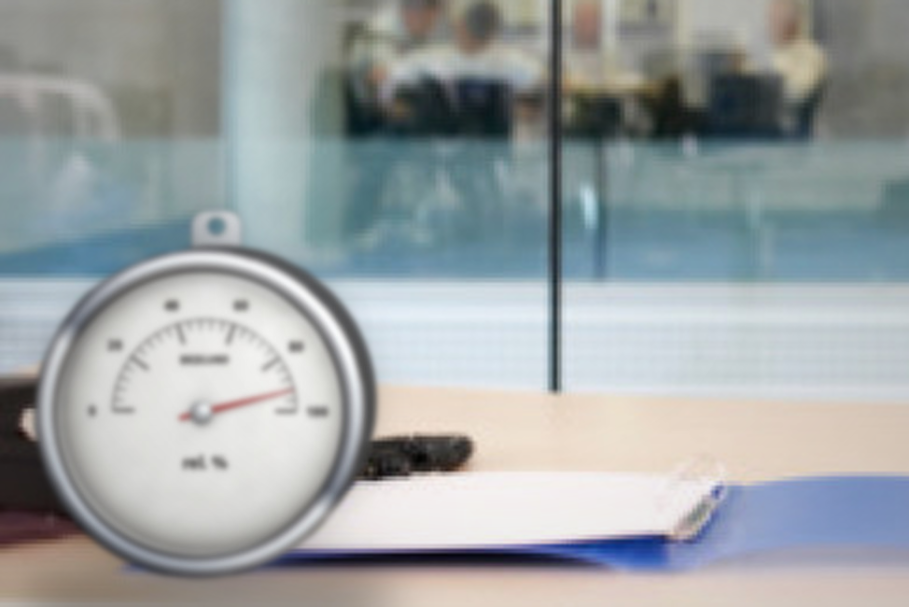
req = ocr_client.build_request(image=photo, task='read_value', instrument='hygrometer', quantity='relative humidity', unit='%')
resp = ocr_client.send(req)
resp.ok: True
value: 92 %
